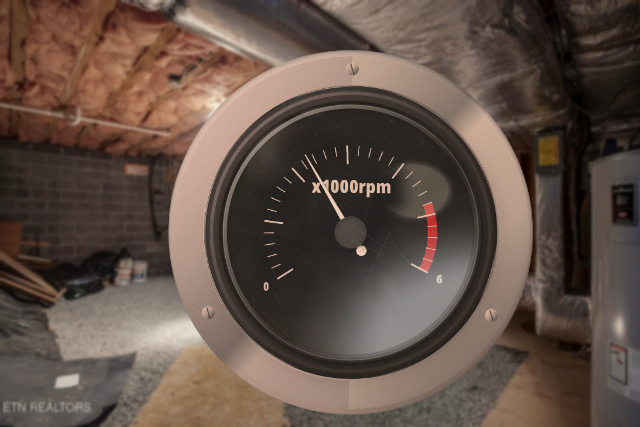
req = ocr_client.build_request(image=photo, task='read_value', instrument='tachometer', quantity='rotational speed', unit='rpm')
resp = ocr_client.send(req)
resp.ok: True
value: 2300 rpm
